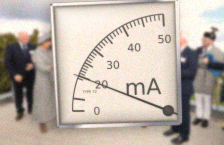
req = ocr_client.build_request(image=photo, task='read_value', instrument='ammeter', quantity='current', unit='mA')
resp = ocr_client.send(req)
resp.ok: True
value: 20 mA
